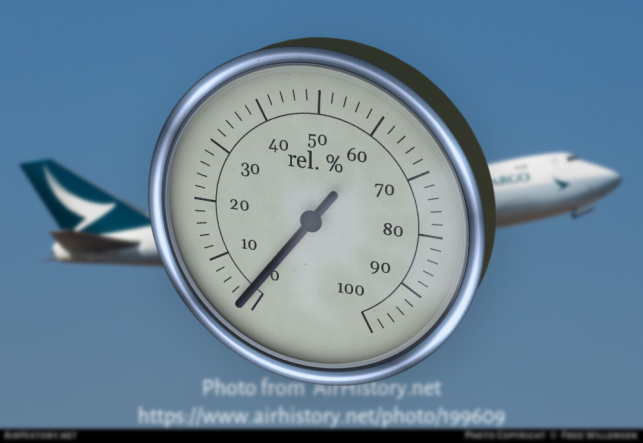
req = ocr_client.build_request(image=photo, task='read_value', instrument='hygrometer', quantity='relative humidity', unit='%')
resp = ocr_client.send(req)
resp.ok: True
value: 2 %
